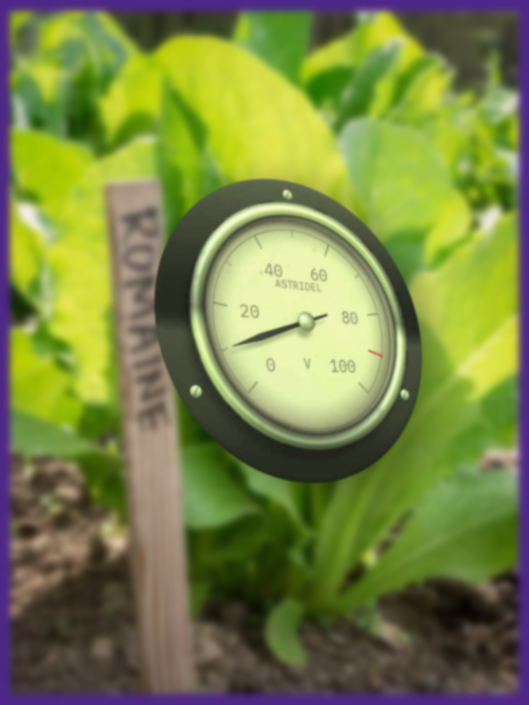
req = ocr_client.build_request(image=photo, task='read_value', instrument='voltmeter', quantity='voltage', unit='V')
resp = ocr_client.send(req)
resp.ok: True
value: 10 V
